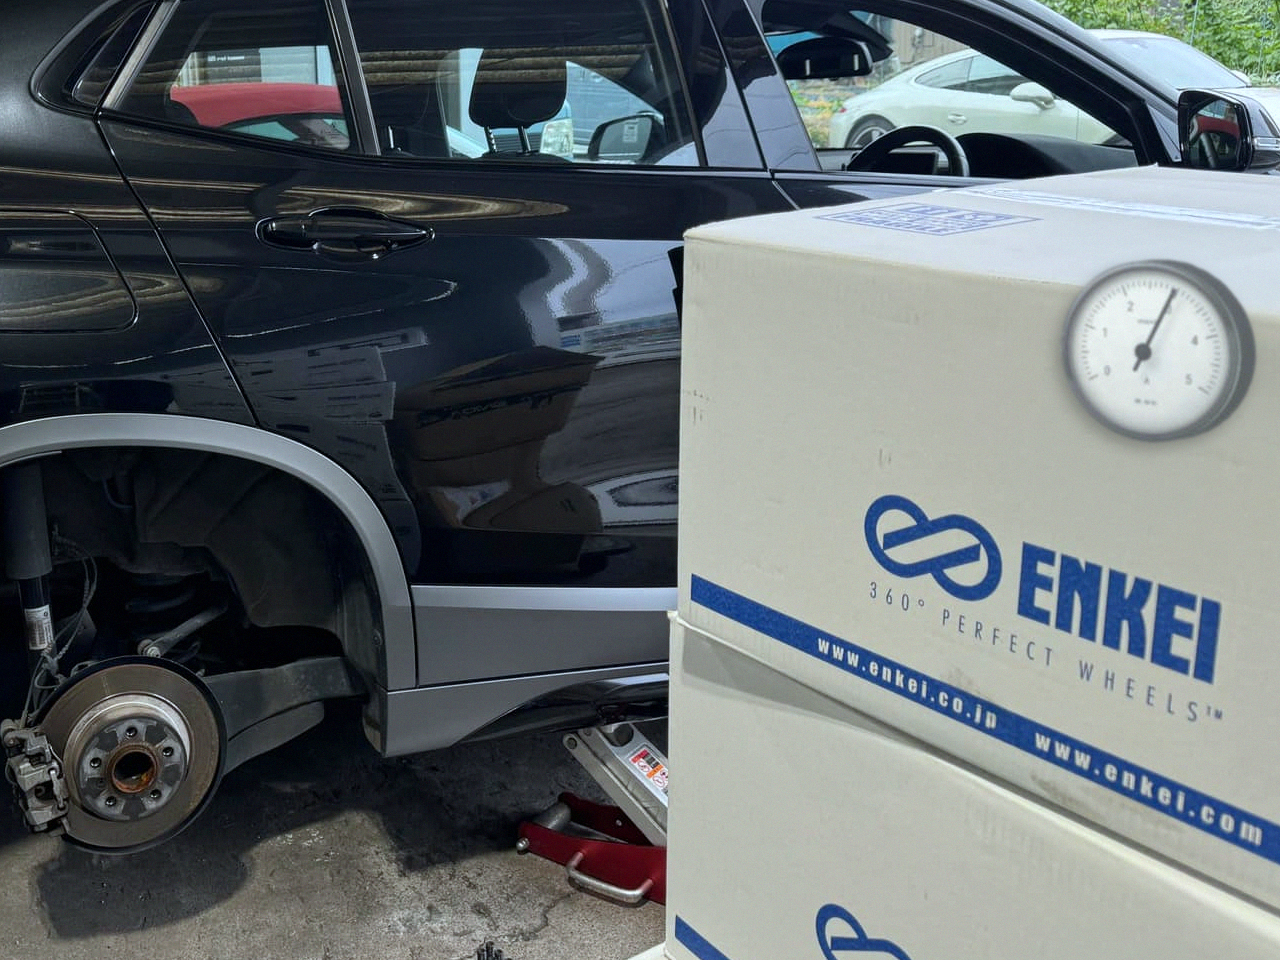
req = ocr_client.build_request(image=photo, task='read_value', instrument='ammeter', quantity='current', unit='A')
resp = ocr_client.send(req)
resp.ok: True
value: 3 A
